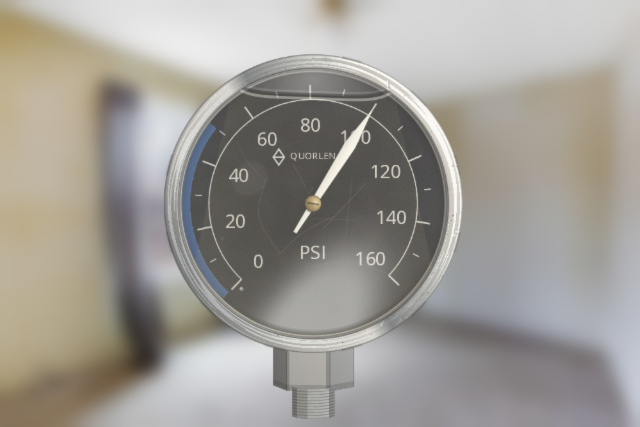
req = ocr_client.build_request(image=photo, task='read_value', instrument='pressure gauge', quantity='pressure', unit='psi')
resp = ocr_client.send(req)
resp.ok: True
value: 100 psi
